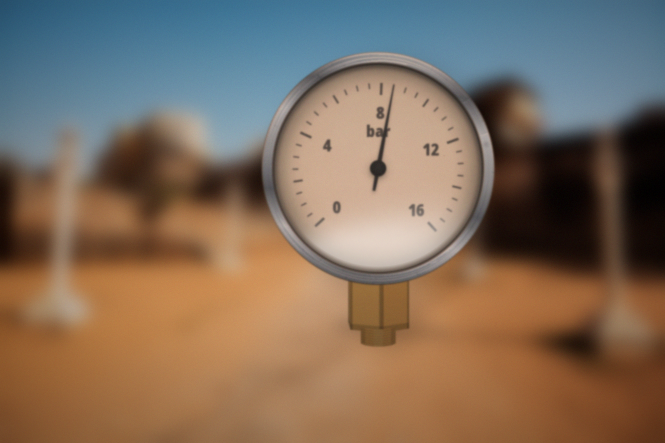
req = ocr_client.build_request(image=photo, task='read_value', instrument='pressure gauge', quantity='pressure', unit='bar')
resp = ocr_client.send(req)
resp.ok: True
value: 8.5 bar
